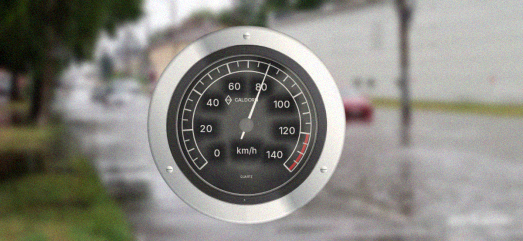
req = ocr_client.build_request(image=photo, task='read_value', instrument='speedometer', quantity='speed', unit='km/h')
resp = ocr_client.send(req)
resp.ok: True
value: 80 km/h
